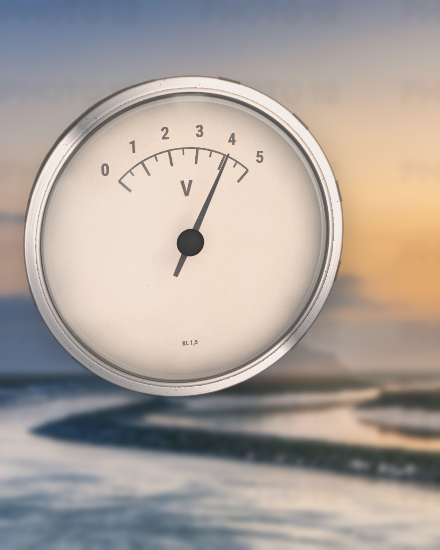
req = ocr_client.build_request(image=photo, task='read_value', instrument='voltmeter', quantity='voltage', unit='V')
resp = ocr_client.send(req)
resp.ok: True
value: 4 V
